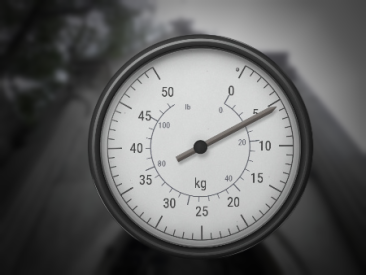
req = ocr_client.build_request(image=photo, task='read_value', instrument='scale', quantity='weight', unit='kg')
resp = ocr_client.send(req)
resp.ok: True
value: 5.5 kg
